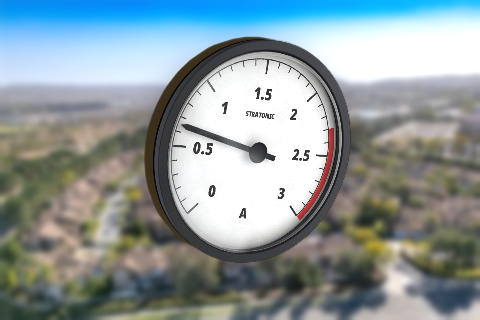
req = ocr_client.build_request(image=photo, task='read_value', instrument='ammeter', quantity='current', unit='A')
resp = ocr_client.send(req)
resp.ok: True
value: 0.65 A
